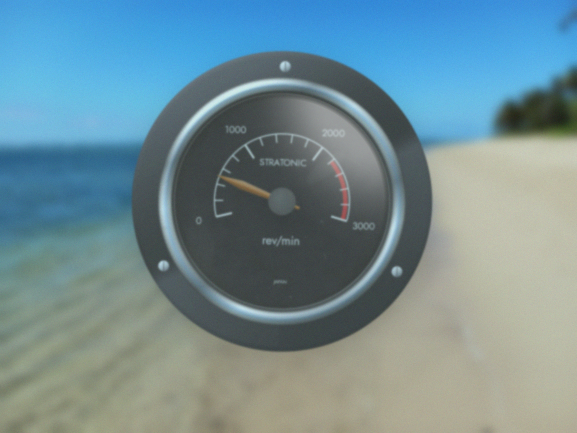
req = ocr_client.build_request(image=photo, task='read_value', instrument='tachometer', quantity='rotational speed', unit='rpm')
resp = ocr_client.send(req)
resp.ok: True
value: 500 rpm
